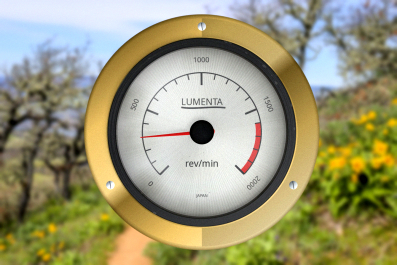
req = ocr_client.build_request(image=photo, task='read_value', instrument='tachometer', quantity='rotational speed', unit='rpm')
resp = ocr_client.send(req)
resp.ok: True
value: 300 rpm
